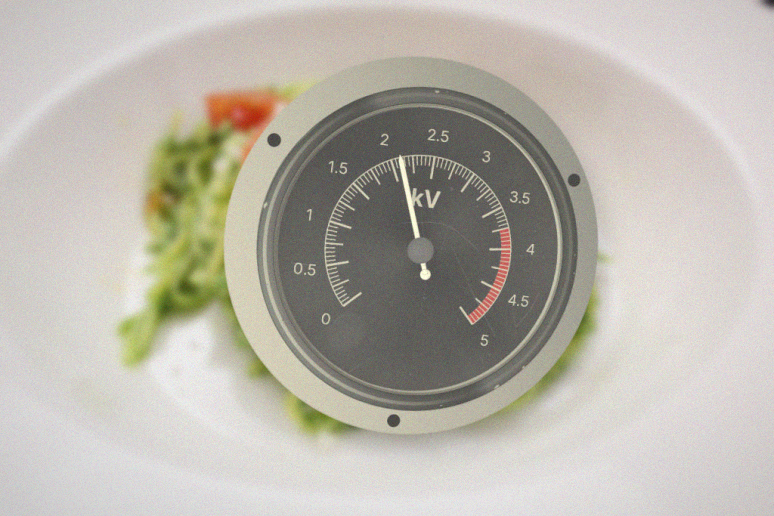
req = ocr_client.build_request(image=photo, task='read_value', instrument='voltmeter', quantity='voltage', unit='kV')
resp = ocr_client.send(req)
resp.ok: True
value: 2.1 kV
